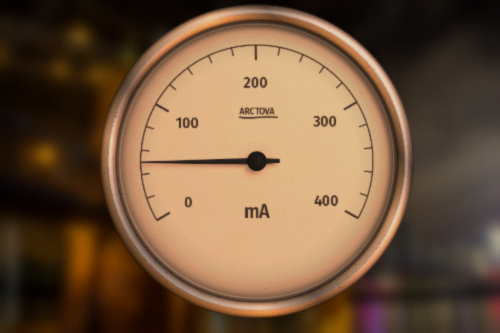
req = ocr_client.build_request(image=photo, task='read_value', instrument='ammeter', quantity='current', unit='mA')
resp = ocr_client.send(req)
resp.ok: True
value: 50 mA
